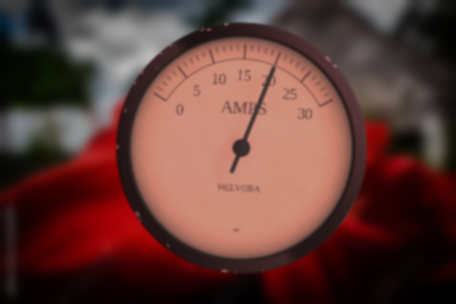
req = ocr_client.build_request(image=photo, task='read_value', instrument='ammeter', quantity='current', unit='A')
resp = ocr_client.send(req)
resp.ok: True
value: 20 A
